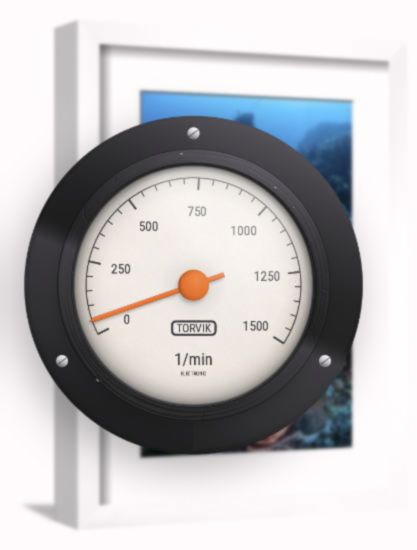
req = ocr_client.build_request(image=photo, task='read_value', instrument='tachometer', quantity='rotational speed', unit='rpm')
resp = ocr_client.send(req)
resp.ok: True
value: 50 rpm
